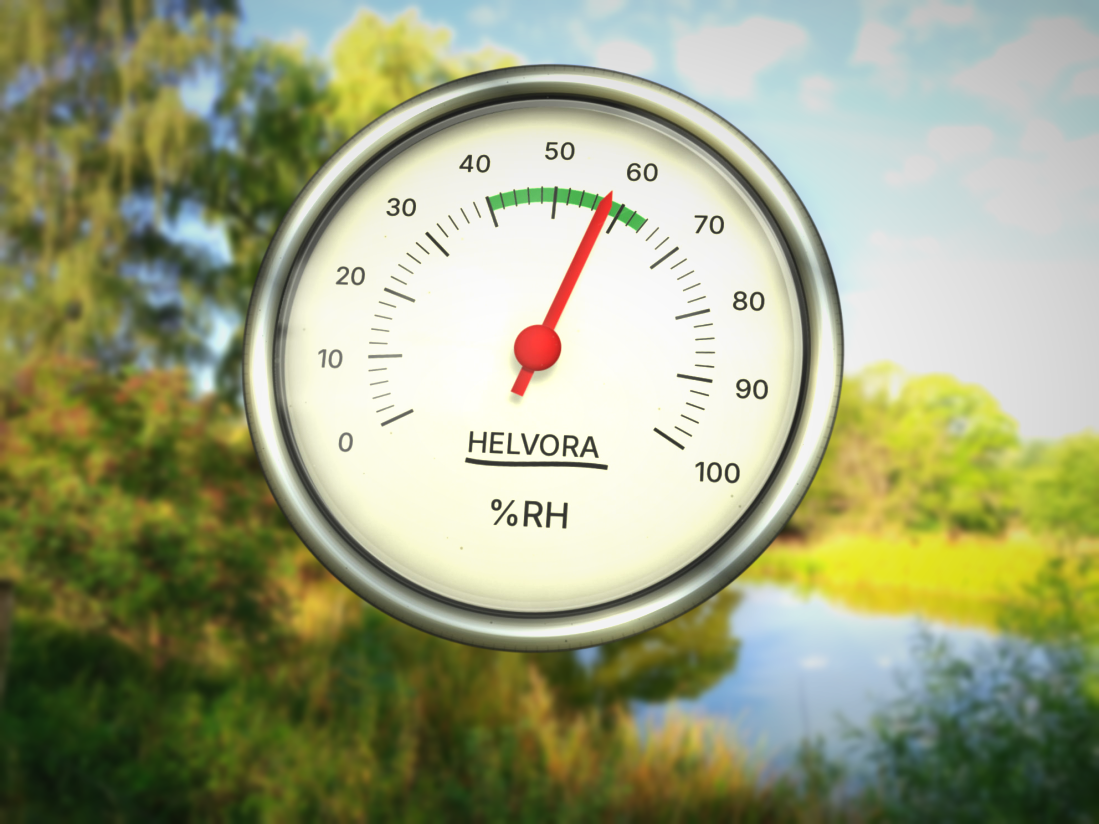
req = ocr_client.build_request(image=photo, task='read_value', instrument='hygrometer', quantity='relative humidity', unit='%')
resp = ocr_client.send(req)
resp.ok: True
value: 58 %
